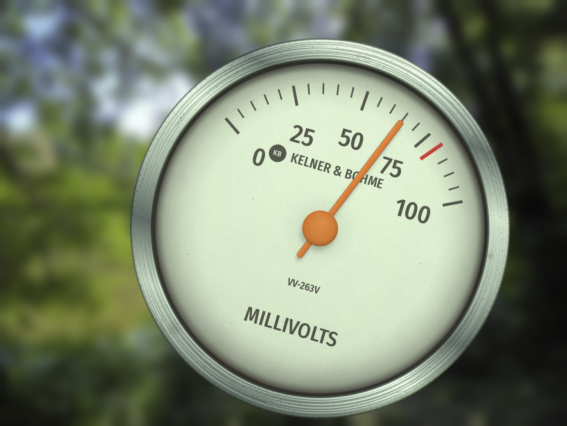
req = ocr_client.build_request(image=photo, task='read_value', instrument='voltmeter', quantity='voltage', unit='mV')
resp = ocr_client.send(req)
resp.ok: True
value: 65 mV
